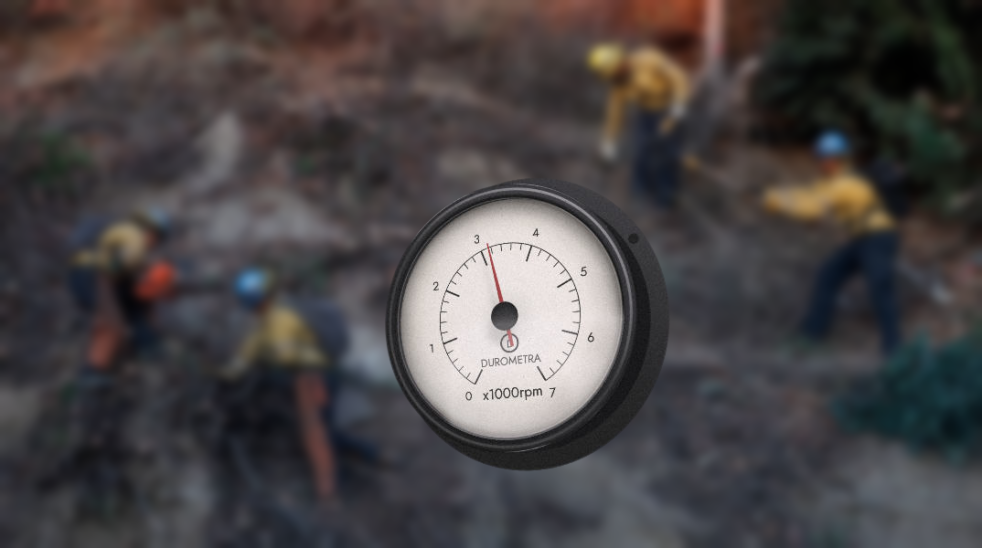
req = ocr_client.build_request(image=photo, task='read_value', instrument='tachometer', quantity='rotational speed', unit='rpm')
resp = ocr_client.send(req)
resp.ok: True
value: 3200 rpm
